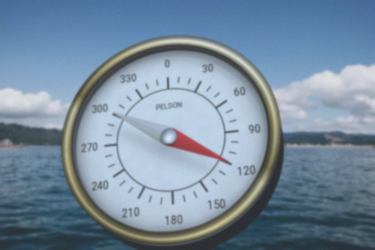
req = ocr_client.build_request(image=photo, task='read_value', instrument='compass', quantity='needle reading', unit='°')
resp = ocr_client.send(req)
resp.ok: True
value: 120 °
